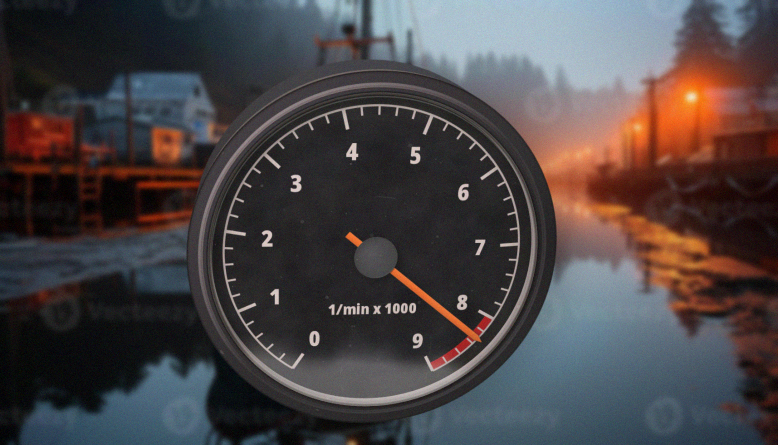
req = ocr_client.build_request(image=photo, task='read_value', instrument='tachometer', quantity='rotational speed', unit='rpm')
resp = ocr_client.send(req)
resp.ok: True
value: 8300 rpm
